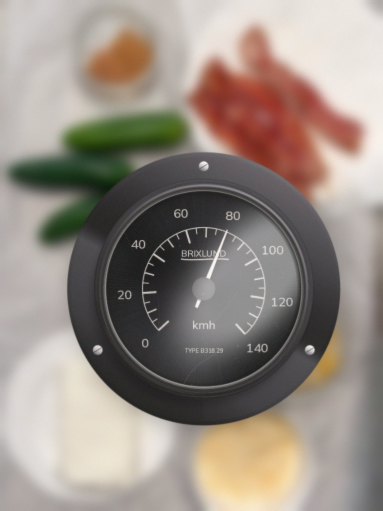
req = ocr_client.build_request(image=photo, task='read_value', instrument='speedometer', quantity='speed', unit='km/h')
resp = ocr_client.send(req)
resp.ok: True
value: 80 km/h
